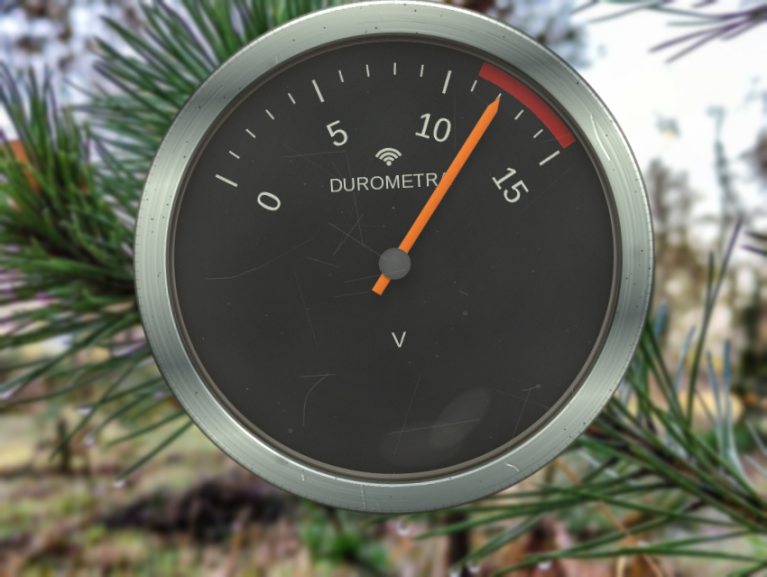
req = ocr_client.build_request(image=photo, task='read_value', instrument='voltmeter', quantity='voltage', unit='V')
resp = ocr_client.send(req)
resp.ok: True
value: 12 V
